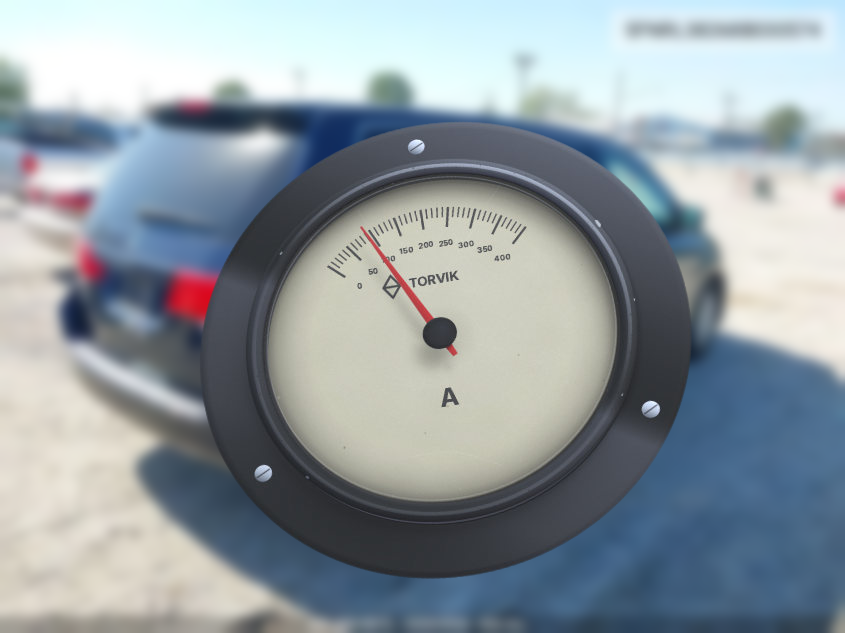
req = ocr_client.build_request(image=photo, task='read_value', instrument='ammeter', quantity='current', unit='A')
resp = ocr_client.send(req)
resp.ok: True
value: 90 A
